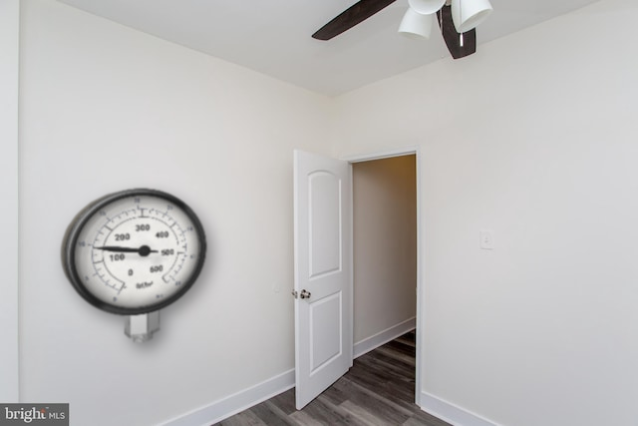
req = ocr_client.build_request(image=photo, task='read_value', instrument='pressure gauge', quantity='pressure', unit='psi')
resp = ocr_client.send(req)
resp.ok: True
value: 140 psi
